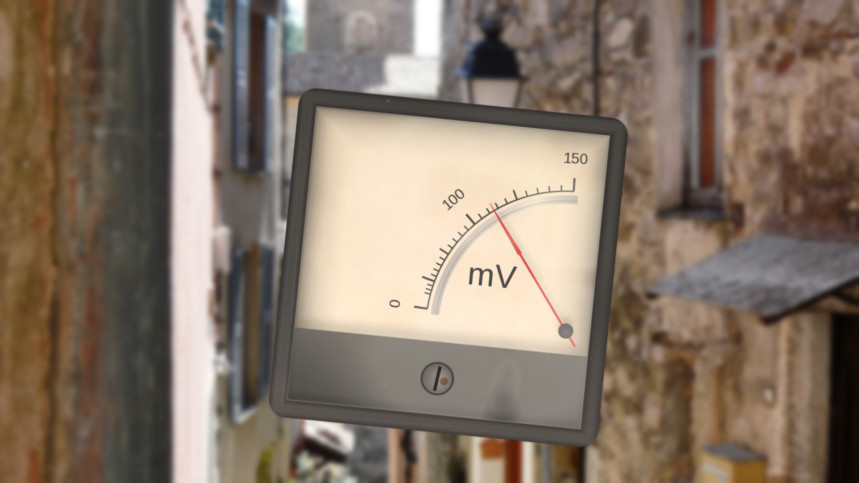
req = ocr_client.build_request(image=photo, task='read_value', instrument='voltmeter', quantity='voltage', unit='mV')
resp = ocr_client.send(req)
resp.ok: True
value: 112.5 mV
